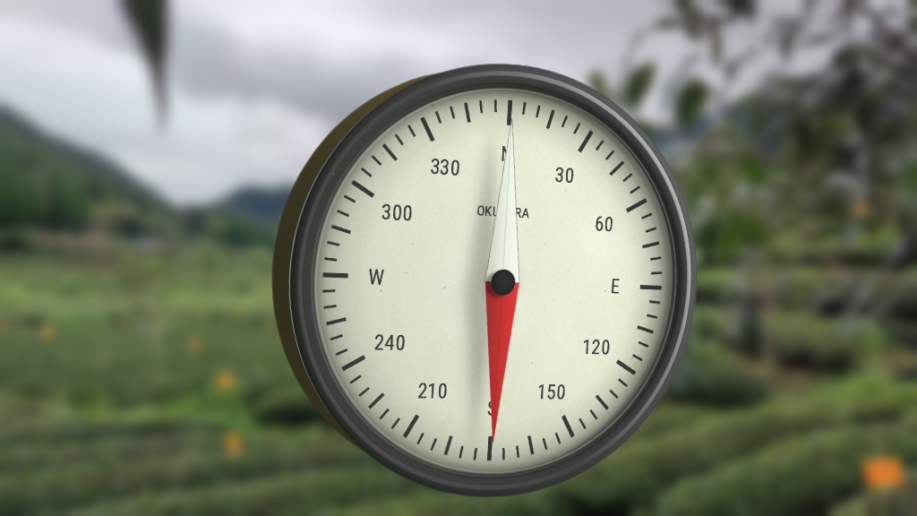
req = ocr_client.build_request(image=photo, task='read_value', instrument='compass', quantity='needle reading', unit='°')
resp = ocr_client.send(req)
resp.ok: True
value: 180 °
